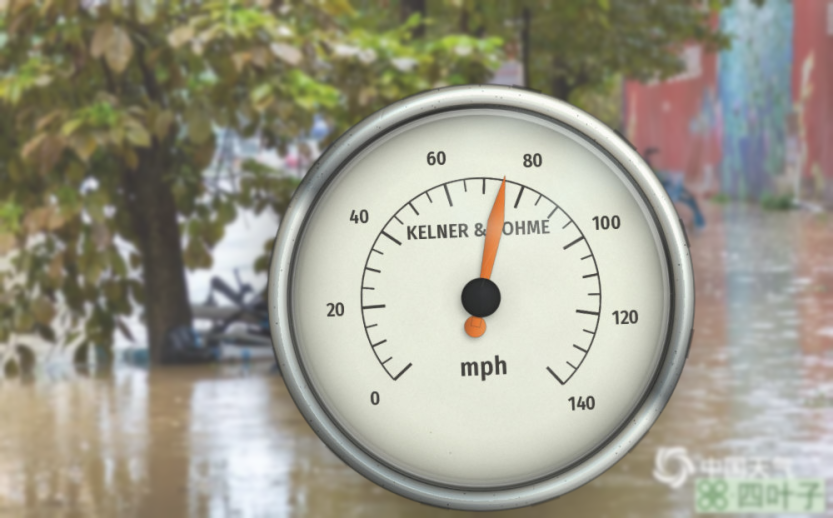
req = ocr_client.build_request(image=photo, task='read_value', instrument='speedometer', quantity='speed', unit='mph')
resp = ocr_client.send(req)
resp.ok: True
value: 75 mph
